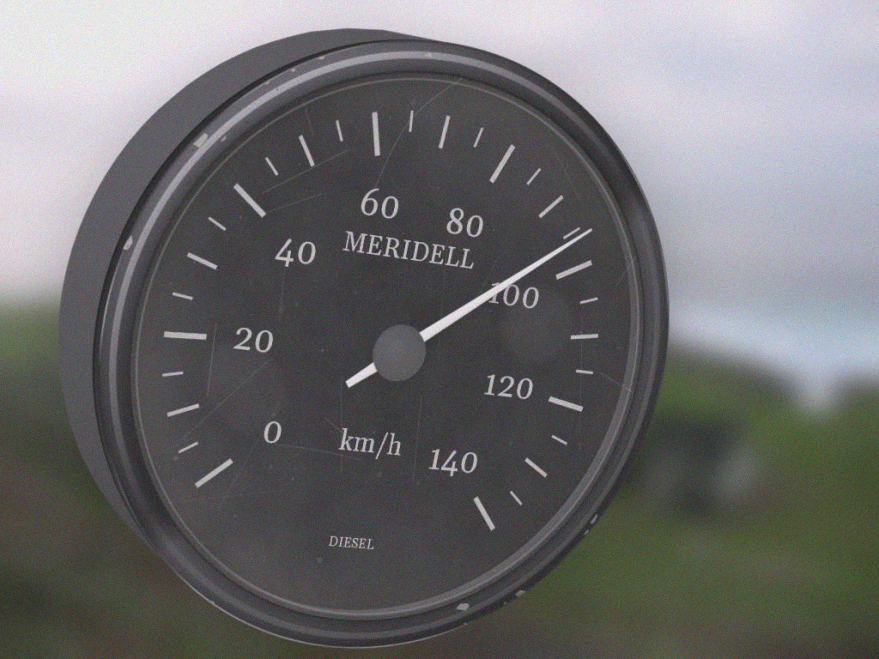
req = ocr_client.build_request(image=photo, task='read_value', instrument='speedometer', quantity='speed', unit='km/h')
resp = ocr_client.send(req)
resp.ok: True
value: 95 km/h
